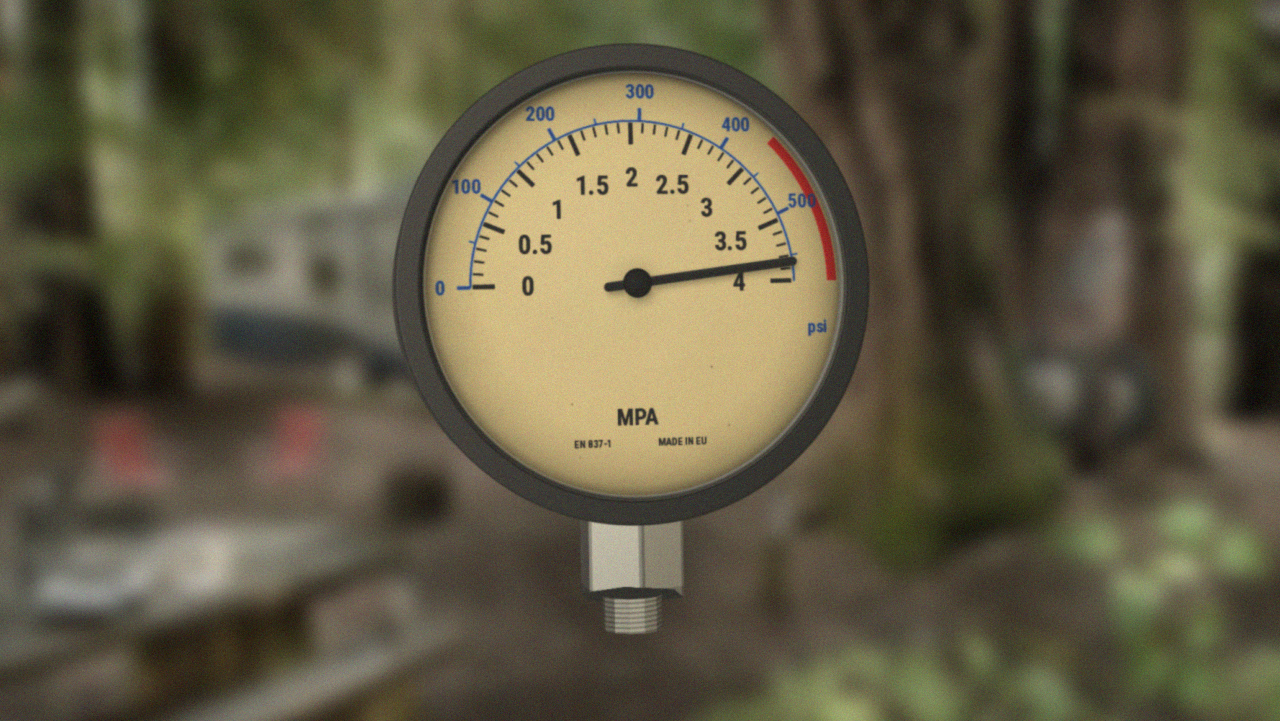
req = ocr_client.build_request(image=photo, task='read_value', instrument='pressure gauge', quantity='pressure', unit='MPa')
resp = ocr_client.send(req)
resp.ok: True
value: 3.85 MPa
